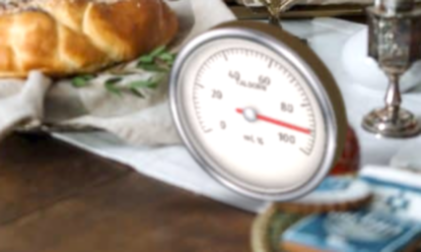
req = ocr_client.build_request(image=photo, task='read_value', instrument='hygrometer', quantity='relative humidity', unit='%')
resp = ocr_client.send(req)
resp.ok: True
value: 90 %
